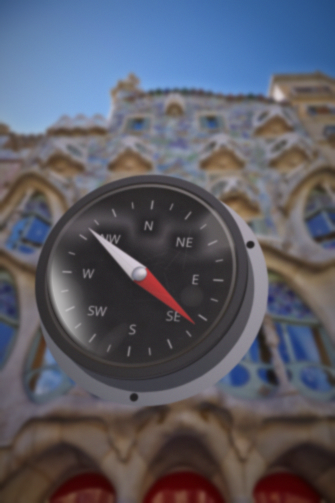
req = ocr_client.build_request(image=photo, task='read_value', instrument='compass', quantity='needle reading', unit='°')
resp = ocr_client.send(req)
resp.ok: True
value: 127.5 °
